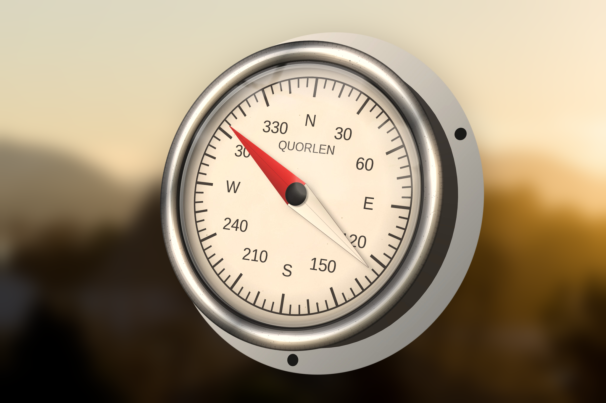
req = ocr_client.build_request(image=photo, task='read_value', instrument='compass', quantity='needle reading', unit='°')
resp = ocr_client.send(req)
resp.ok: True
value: 305 °
